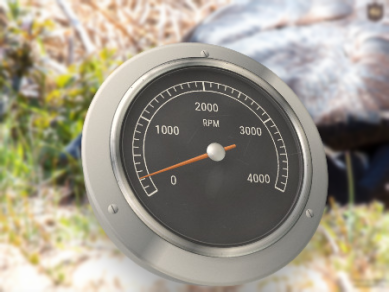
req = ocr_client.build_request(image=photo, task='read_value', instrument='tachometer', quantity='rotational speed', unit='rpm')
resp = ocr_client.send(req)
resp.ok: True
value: 200 rpm
